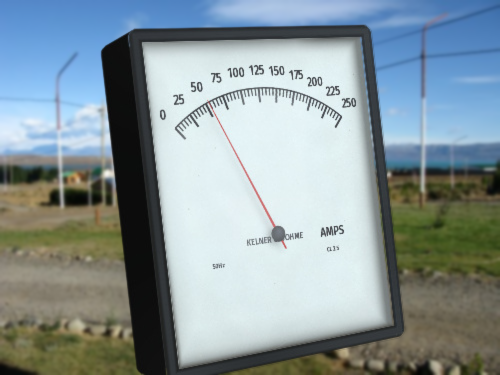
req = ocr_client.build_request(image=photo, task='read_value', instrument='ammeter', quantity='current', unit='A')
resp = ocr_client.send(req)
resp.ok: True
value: 50 A
